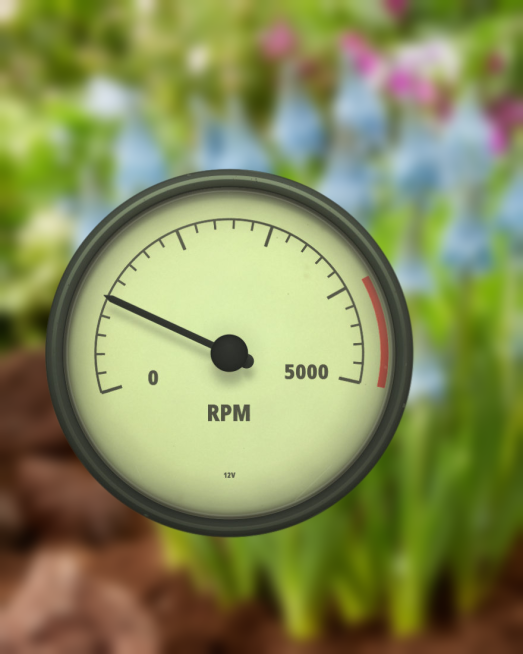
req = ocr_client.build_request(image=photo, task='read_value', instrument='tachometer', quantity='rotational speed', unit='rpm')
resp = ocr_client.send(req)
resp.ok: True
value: 1000 rpm
